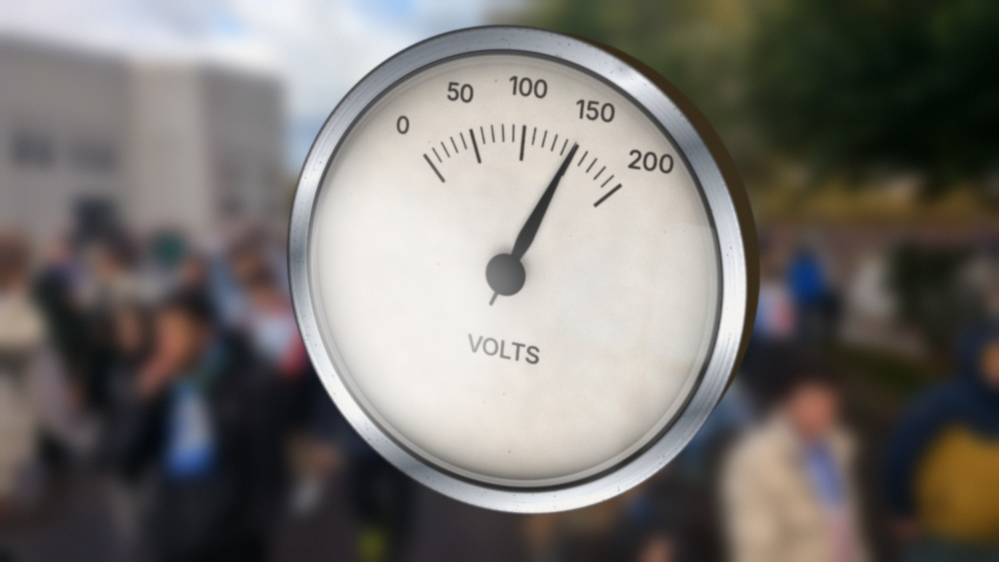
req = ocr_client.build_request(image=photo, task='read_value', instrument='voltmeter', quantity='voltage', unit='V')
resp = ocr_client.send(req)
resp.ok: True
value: 150 V
